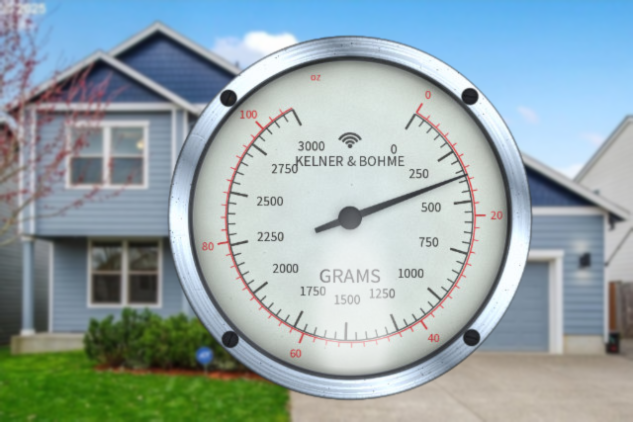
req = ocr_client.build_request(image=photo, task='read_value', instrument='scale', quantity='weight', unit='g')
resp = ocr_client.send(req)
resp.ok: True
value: 375 g
